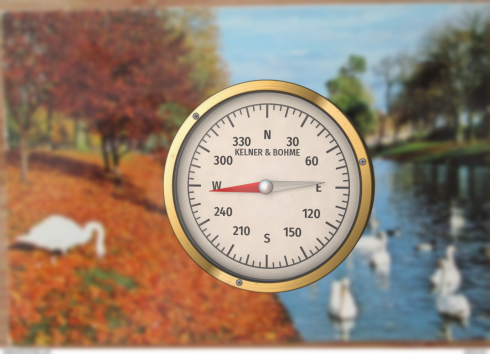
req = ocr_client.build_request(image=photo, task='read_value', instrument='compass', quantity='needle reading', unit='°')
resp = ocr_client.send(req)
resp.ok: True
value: 265 °
